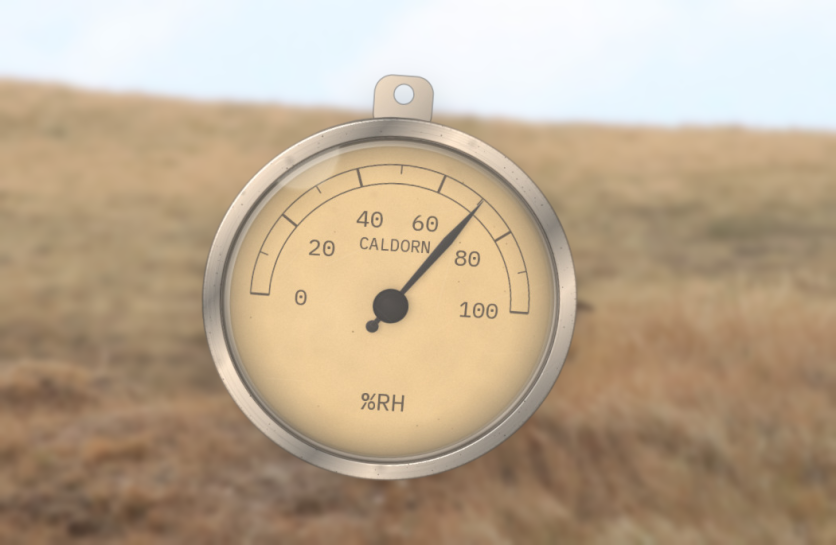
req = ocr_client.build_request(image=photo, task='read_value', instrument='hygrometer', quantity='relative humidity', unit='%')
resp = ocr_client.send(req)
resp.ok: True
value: 70 %
